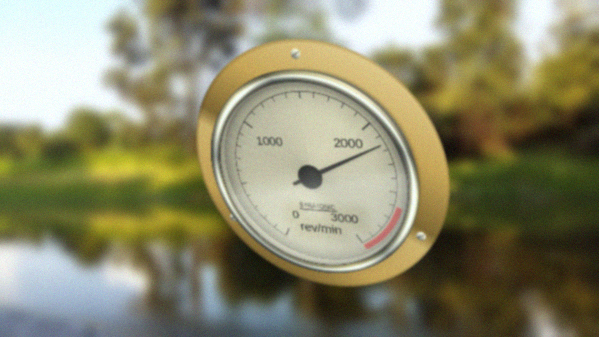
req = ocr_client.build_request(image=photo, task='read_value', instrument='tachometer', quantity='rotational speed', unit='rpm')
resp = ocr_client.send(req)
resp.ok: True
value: 2150 rpm
